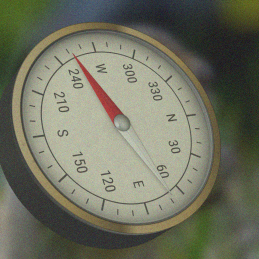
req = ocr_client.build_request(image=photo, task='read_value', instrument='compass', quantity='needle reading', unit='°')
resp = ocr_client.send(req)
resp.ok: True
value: 250 °
